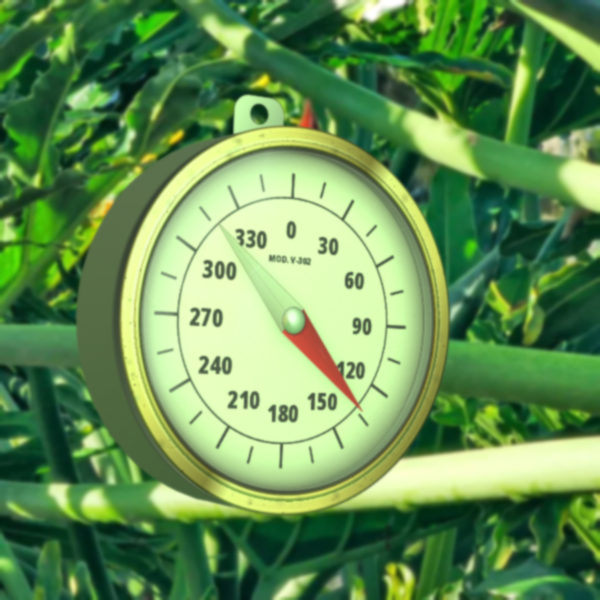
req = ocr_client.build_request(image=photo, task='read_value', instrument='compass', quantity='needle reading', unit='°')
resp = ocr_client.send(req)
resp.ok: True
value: 135 °
